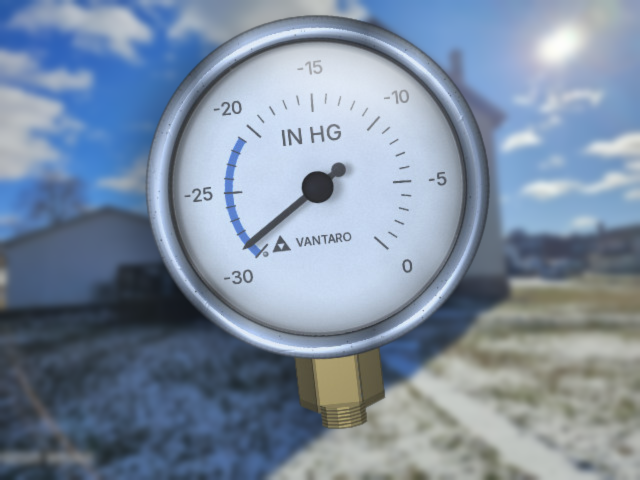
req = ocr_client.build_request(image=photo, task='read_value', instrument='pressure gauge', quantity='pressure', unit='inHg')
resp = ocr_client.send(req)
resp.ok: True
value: -29 inHg
